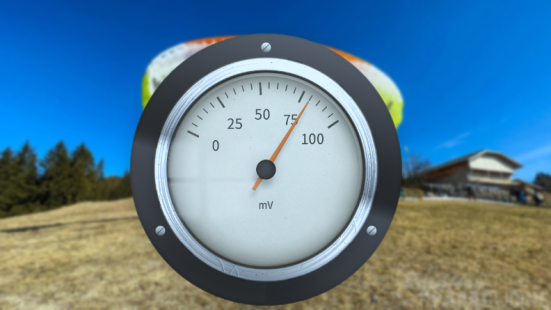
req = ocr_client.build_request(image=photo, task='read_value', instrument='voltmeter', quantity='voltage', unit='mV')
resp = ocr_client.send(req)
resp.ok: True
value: 80 mV
